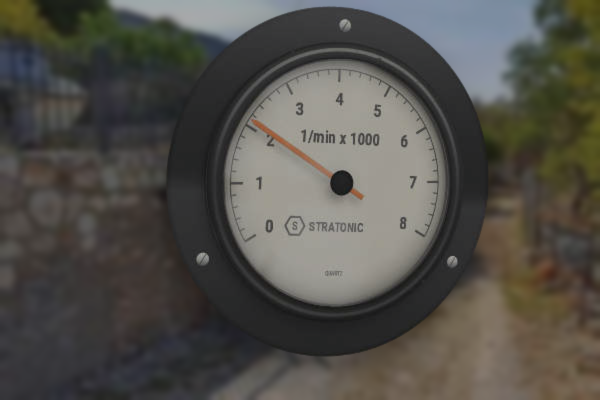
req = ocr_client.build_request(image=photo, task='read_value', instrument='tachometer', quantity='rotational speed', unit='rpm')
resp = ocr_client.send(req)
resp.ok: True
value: 2100 rpm
